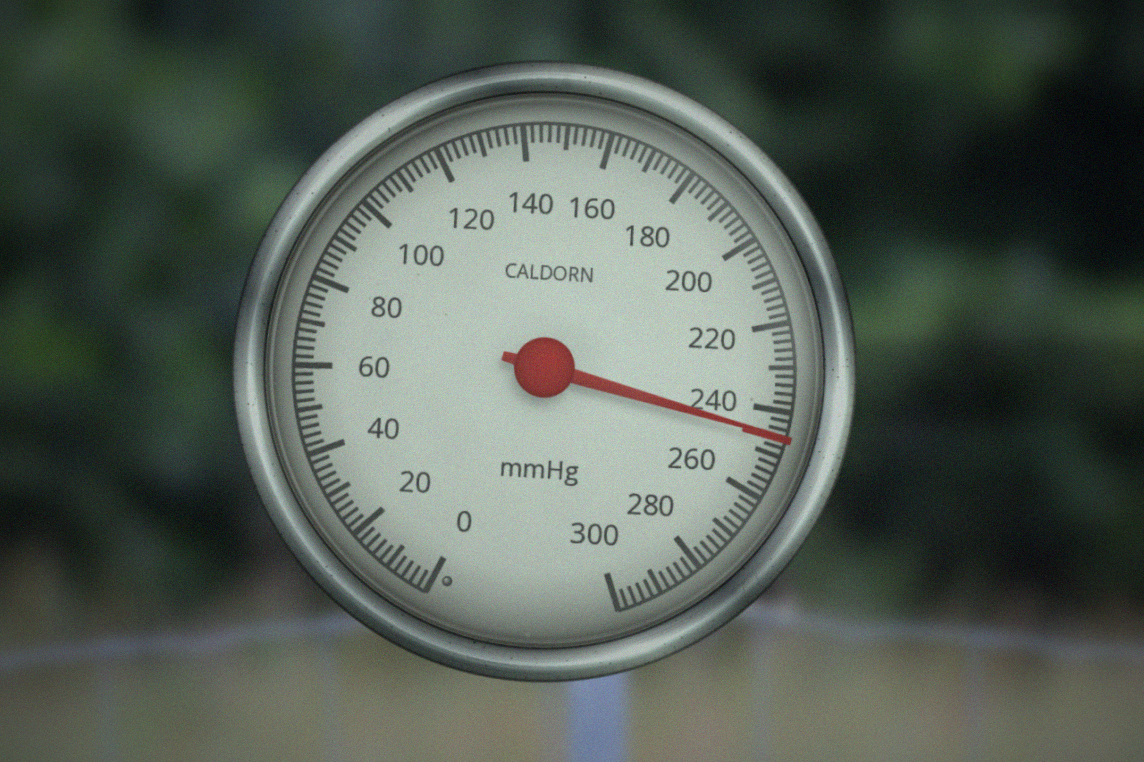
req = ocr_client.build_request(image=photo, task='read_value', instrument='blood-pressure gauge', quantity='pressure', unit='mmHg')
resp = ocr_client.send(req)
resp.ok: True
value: 246 mmHg
